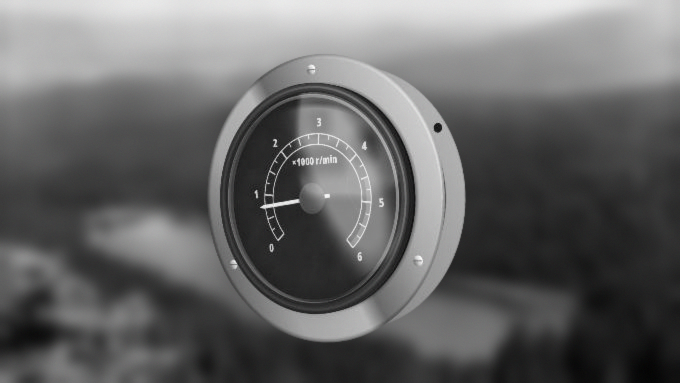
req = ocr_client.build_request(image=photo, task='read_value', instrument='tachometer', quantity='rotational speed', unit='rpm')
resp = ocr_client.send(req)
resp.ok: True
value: 750 rpm
